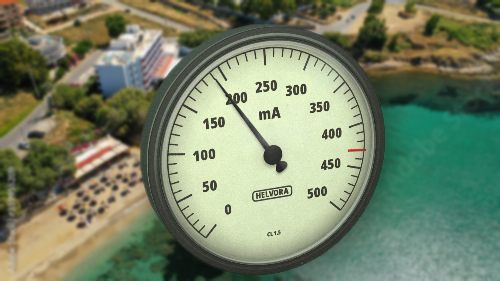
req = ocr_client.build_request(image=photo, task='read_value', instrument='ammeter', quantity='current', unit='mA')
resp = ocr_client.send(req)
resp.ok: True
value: 190 mA
